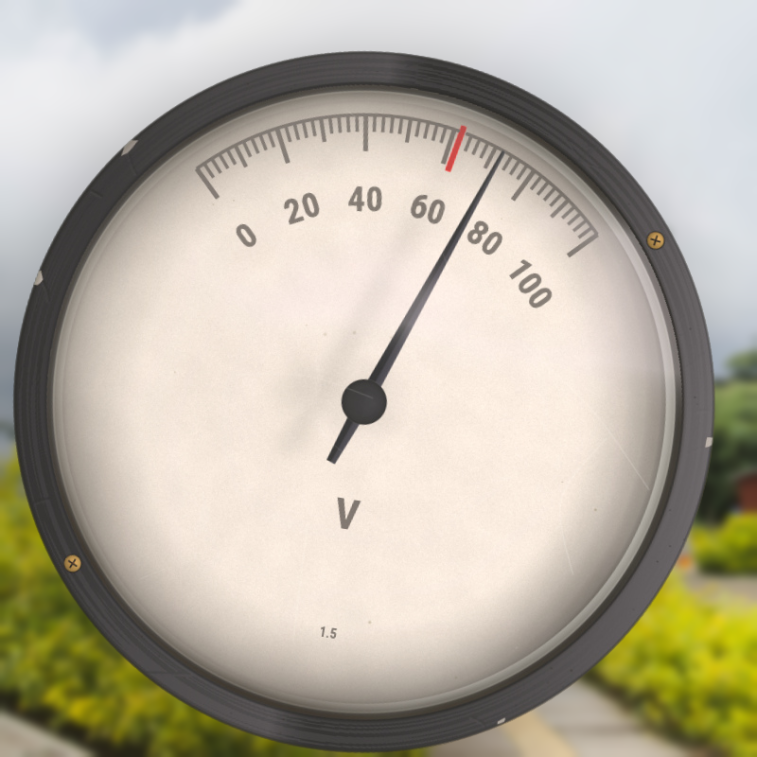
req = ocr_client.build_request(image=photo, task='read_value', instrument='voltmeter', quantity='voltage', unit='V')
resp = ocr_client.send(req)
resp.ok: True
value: 72 V
